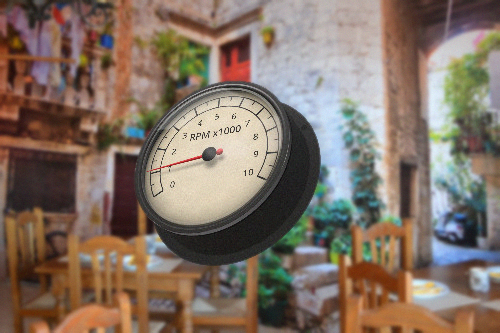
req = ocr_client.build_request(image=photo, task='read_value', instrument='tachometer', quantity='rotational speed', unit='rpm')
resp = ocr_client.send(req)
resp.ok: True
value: 1000 rpm
